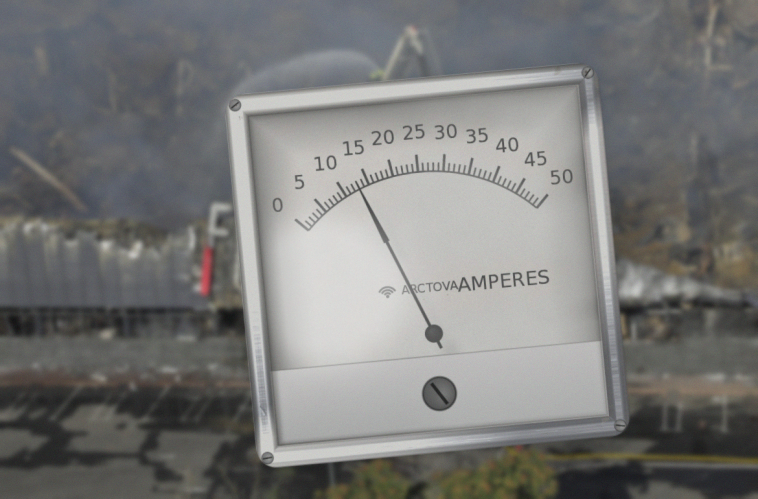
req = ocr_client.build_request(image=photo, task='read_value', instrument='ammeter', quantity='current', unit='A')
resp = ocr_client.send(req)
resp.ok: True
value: 13 A
